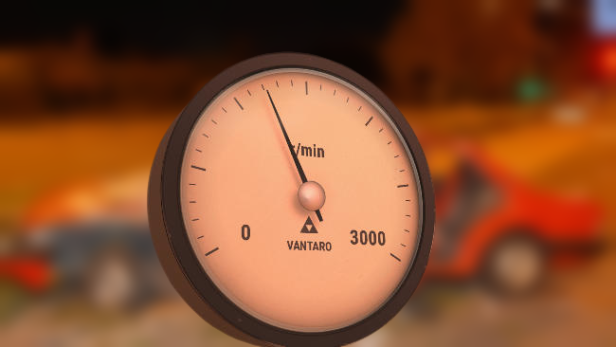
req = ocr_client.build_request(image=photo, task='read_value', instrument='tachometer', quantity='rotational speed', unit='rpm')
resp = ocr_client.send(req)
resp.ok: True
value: 1200 rpm
